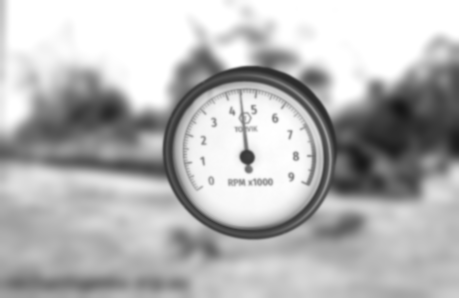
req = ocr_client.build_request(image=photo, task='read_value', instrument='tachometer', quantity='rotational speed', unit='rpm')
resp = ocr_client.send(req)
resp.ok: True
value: 4500 rpm
